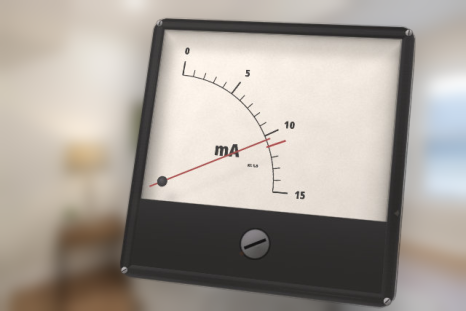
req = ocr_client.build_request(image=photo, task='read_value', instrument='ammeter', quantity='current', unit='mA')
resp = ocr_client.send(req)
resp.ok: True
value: 10.5 mA
